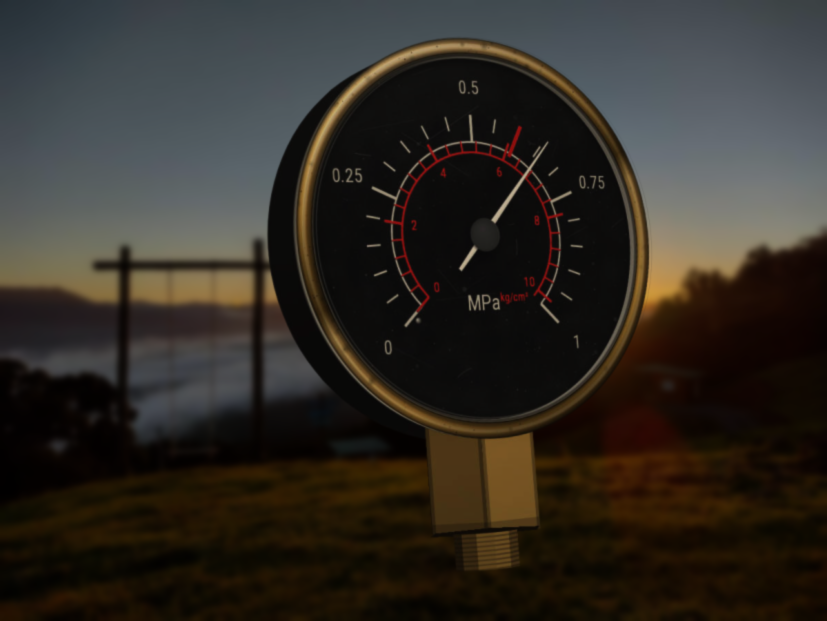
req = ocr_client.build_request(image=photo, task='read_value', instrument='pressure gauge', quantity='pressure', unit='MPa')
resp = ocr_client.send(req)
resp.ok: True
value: 0.65 MPa
